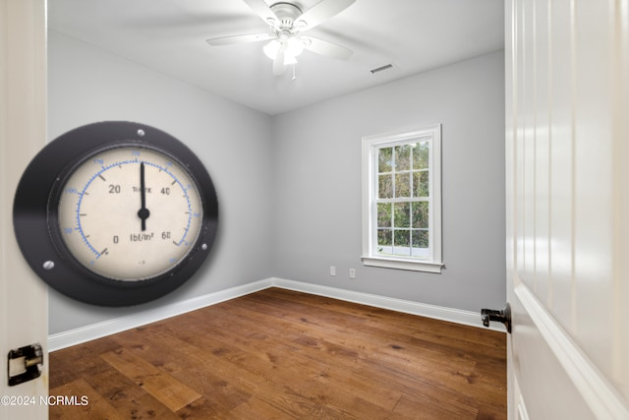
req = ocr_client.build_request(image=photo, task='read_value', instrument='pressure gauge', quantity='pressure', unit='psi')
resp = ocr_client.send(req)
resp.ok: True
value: 30 psi
